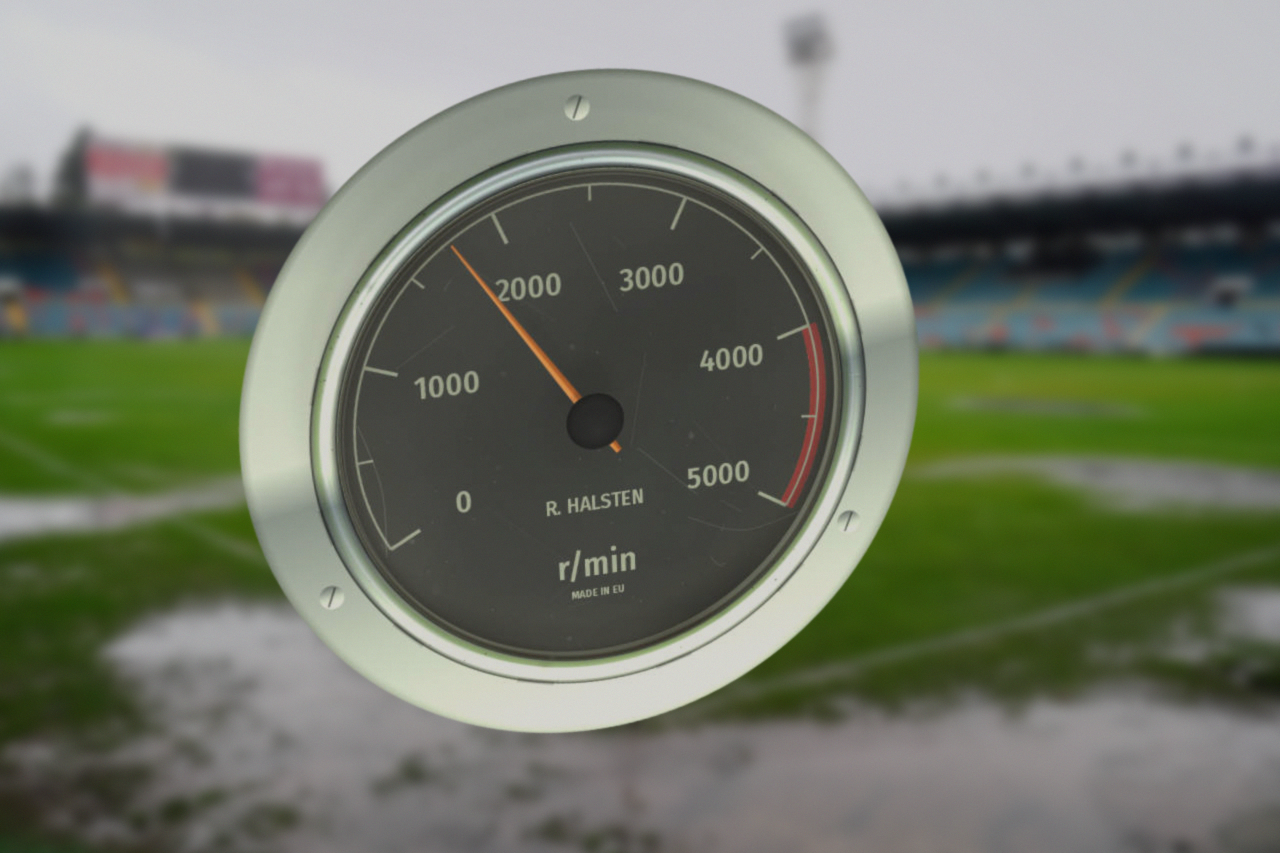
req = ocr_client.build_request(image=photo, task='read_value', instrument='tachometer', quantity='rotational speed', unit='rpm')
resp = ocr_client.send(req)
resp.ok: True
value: 1750 rpm
